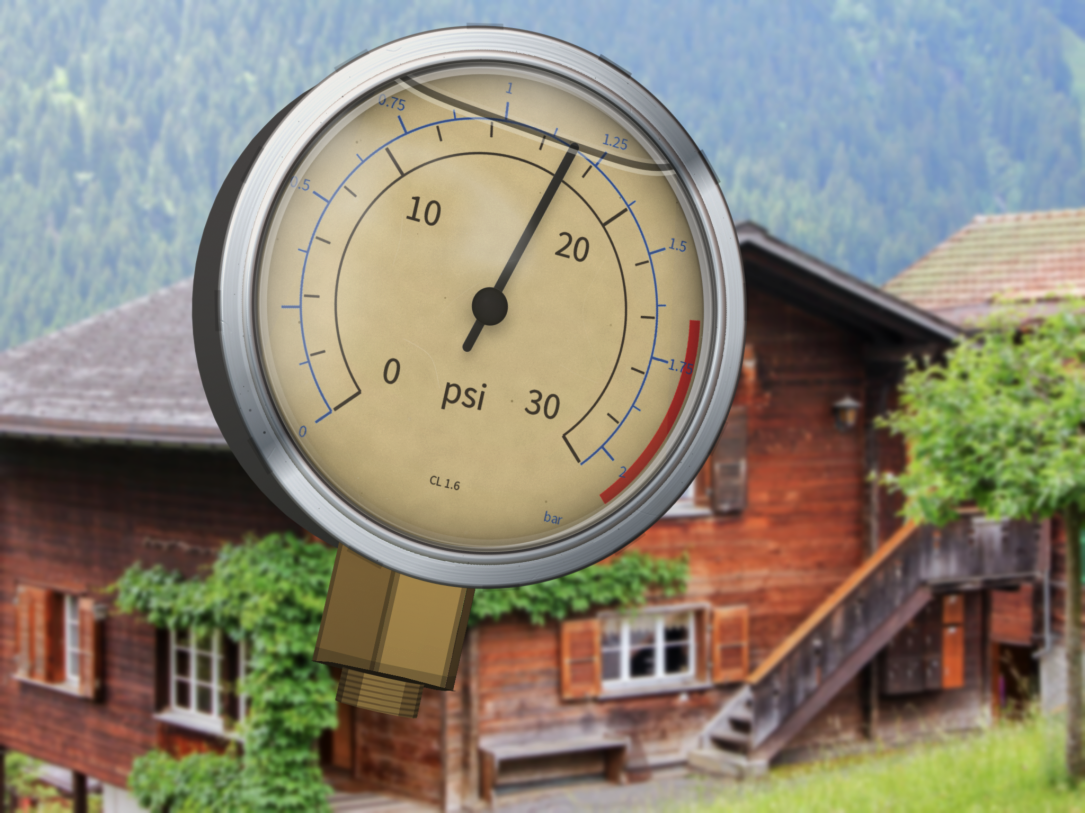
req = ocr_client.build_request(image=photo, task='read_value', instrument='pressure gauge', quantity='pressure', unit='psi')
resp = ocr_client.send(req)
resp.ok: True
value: 17 psi
